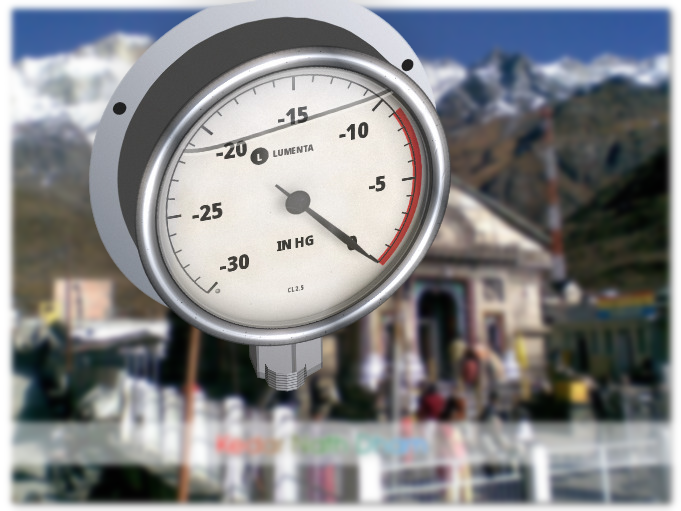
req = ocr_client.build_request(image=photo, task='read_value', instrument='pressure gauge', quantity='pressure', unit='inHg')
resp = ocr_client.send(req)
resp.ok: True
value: 0 inHg
